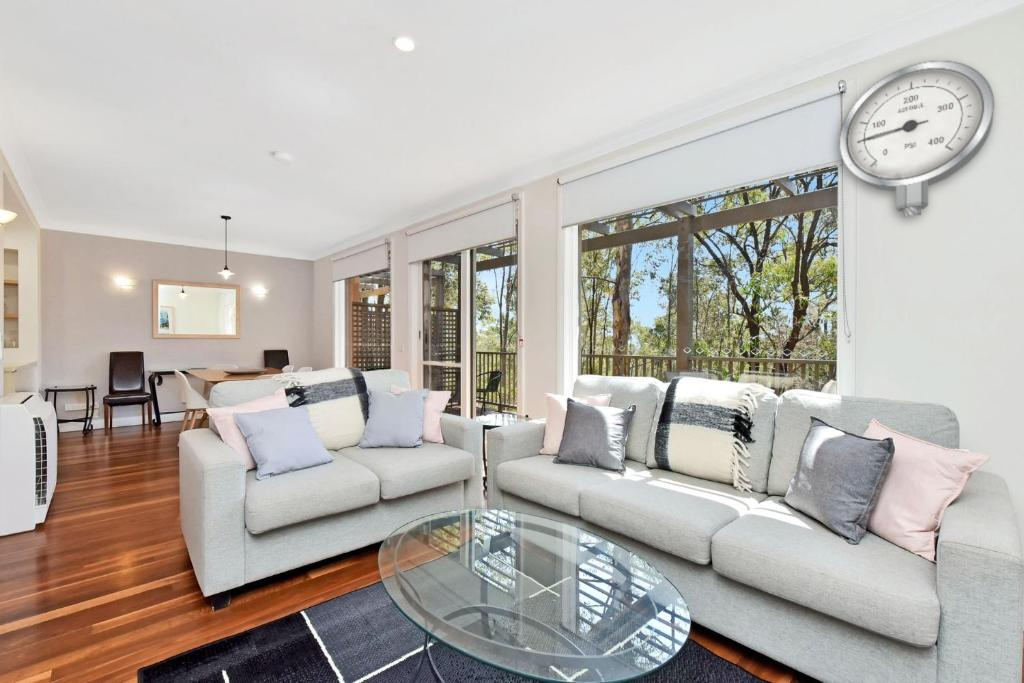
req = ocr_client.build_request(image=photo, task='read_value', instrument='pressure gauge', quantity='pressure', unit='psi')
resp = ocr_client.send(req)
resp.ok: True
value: 60 psi
